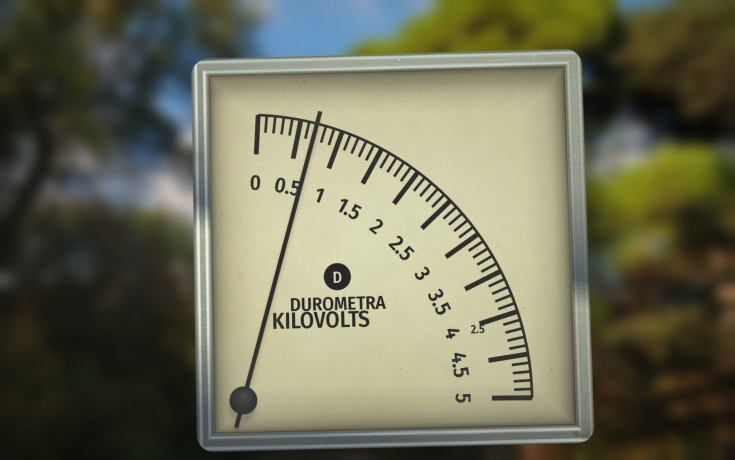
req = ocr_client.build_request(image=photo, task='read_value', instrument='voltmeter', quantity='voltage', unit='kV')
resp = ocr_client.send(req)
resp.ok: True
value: 0.7 kV
